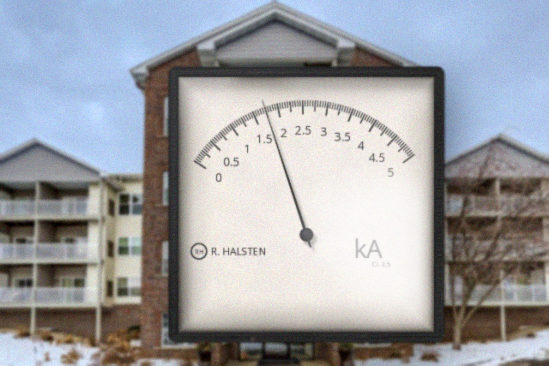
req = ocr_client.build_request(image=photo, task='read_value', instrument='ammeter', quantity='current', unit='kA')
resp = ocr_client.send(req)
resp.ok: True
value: 1.75 kA
